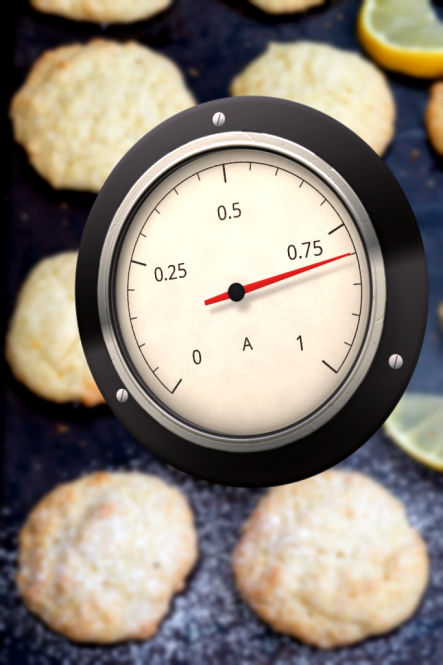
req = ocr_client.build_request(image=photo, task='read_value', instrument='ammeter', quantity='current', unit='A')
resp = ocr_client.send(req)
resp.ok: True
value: 0.8 A
